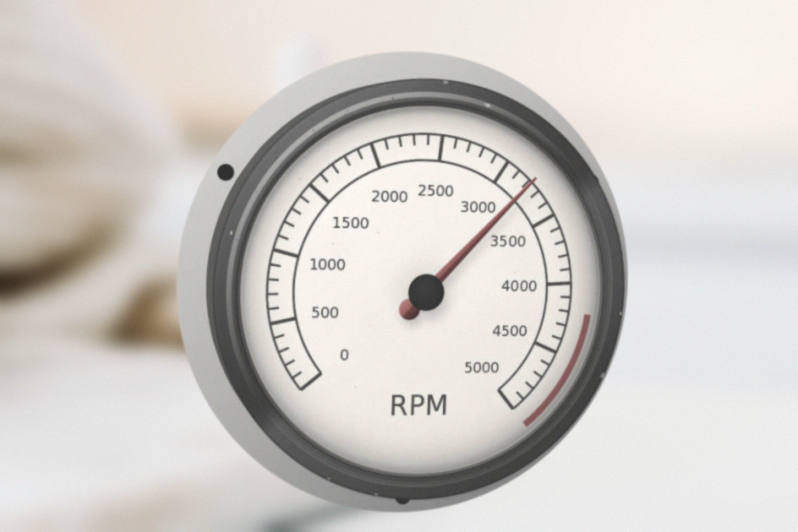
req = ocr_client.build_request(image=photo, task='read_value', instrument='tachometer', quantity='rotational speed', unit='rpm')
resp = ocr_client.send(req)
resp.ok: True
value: 3200 rpm
